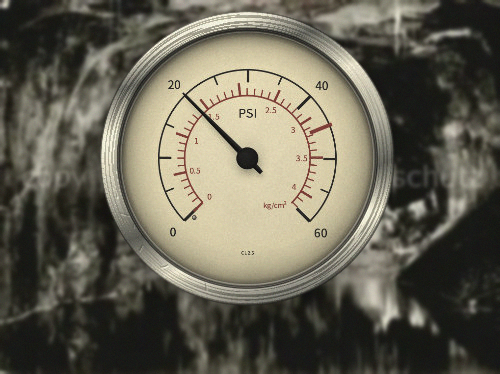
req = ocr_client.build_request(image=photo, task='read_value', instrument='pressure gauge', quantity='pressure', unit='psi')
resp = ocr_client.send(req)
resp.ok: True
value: 20 psi
